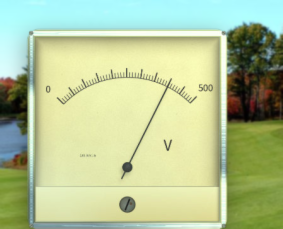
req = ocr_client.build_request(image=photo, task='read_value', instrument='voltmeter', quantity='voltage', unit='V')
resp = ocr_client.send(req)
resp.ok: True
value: 400 V
